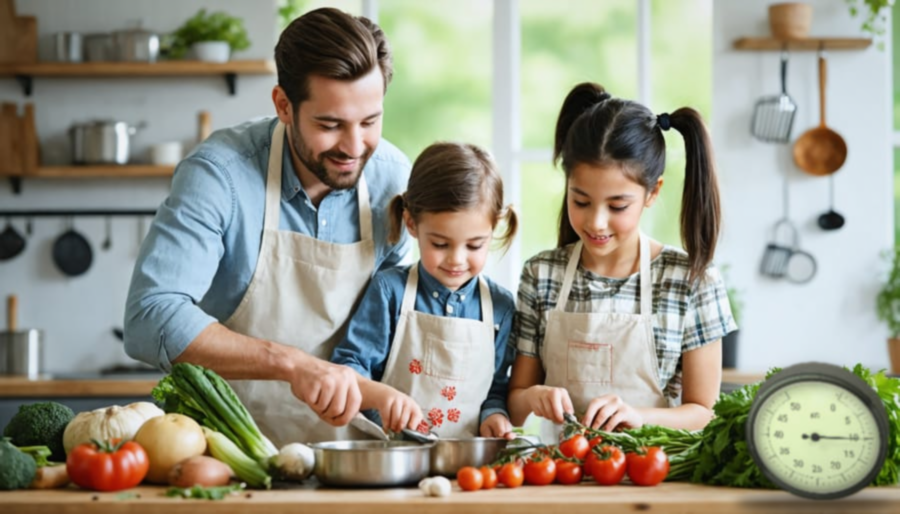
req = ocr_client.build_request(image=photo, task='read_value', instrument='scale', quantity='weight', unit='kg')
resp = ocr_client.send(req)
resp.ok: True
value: 10 kg
